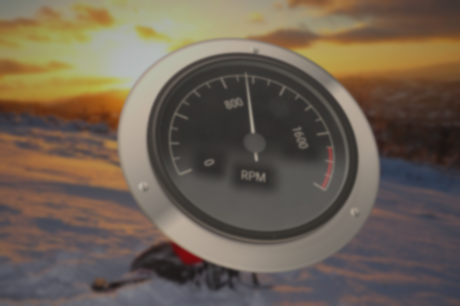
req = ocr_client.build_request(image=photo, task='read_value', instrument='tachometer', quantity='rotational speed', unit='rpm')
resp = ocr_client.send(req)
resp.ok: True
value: 950 rpm
